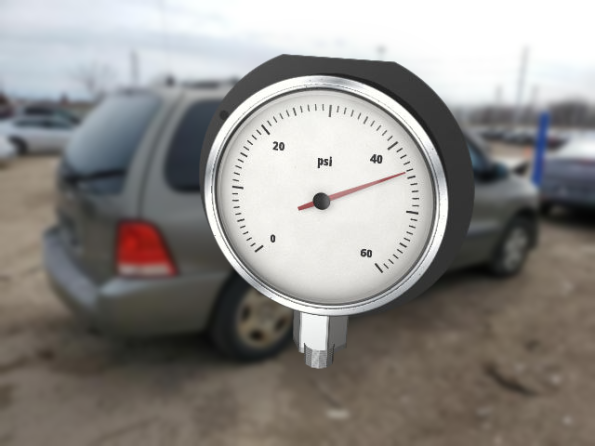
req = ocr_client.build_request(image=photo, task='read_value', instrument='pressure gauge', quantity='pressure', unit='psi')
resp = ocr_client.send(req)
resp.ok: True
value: 44 psi
